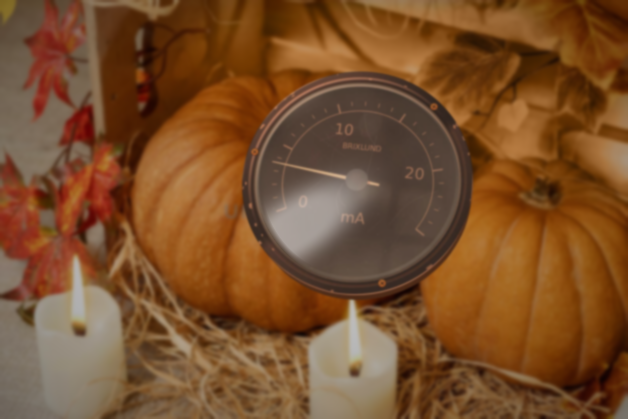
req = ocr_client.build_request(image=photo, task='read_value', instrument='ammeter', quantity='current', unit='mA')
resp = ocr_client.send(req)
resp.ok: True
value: 3.5 mA
